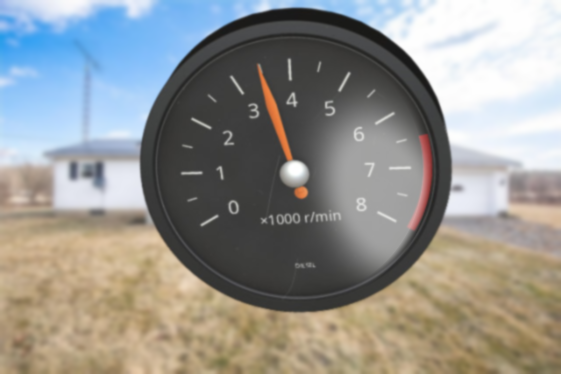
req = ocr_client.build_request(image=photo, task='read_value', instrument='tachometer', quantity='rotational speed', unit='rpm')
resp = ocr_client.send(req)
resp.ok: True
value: 3500 rpm
